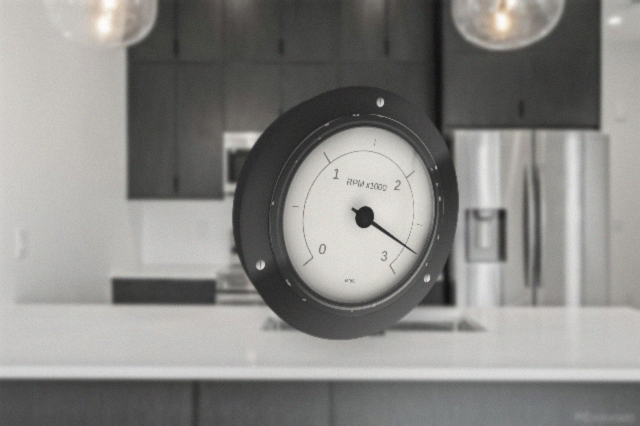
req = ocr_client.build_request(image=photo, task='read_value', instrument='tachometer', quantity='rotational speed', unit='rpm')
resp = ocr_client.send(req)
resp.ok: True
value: 2750 rpm
